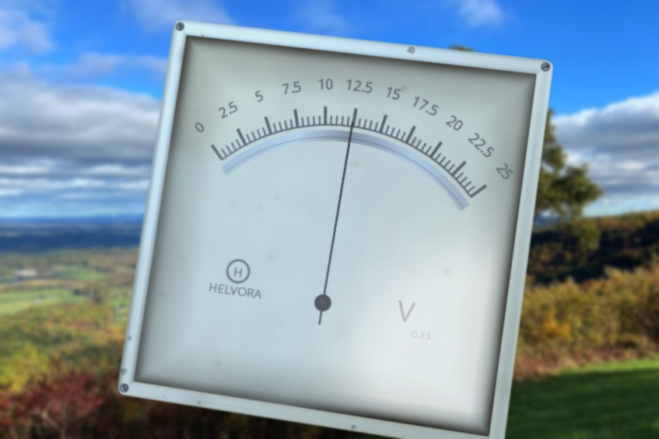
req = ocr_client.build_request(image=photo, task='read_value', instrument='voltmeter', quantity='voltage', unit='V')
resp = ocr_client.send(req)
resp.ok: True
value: 12.5 V
